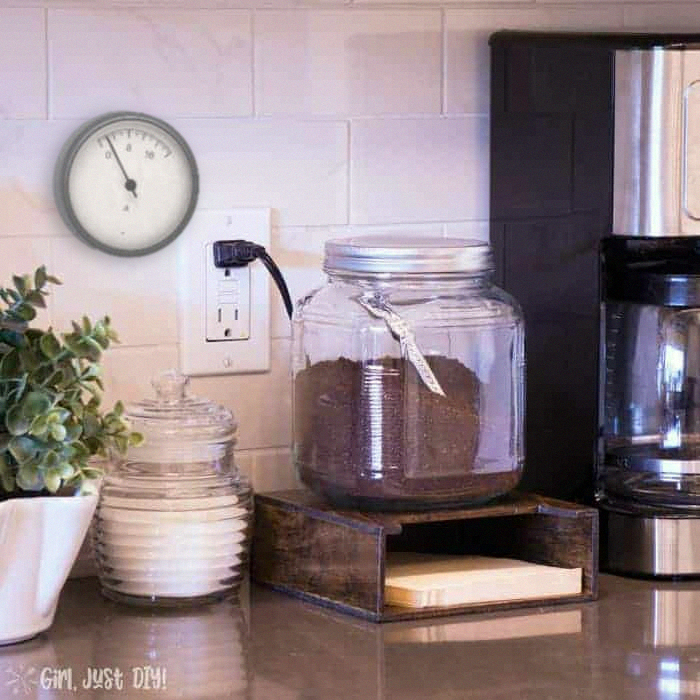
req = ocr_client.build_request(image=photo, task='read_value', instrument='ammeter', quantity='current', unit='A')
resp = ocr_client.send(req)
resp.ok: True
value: 2 A
